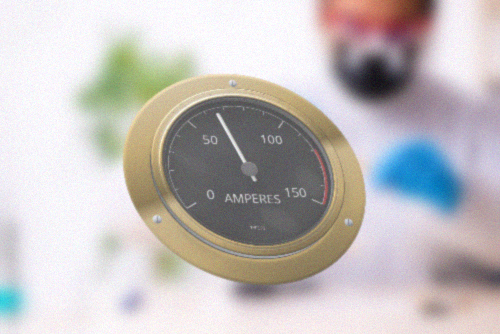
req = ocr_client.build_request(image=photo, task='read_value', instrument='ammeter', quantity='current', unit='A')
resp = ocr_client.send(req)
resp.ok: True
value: 65 A
